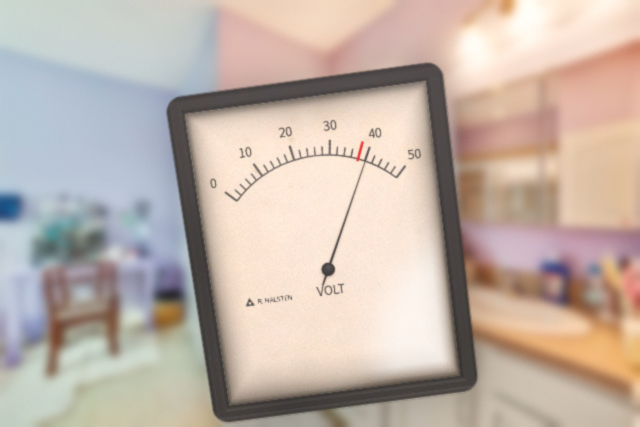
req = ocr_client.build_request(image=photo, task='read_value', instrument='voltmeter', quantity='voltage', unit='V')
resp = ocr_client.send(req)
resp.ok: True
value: 40 V
